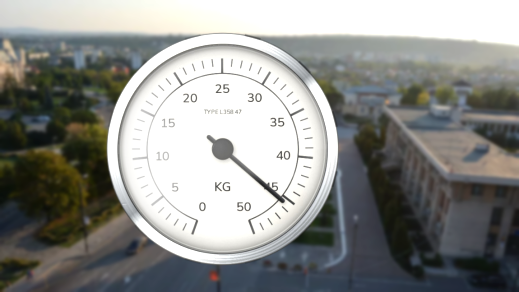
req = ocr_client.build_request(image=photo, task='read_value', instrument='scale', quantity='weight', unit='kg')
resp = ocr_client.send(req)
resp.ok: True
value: 45.5 kg
